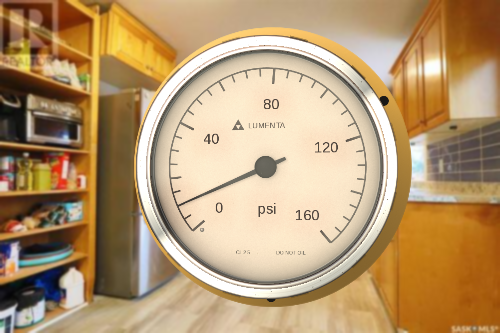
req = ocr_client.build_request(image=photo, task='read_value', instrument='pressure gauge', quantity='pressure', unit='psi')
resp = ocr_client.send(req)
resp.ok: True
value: 10 psi
